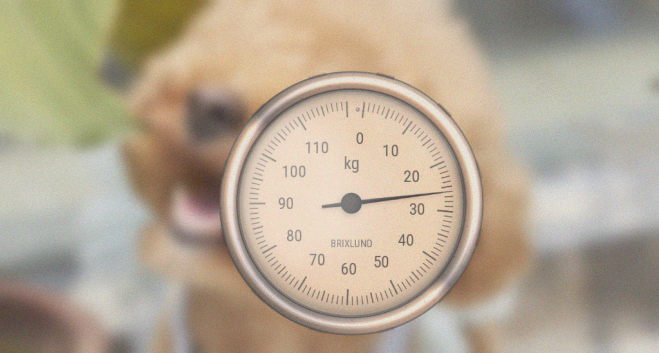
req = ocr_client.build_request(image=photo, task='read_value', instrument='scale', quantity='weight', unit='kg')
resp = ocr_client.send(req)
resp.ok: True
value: 26 kg
